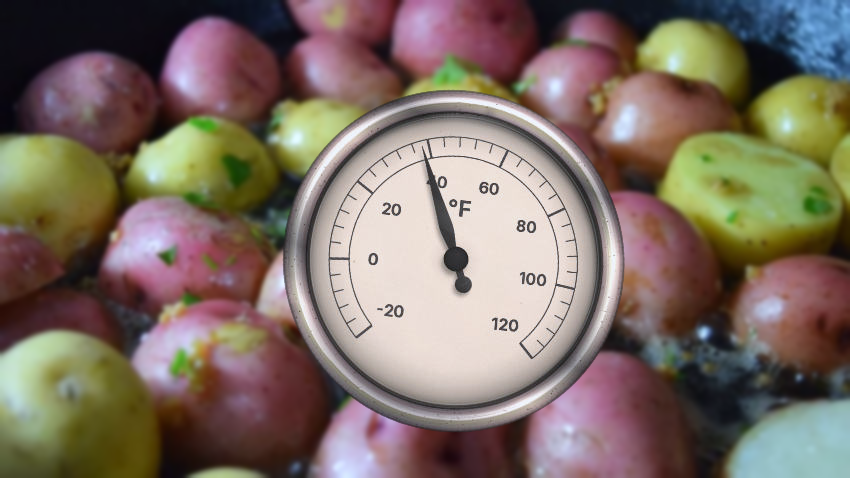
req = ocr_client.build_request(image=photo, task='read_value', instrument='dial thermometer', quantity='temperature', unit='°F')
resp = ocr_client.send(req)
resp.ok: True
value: 38 °F
